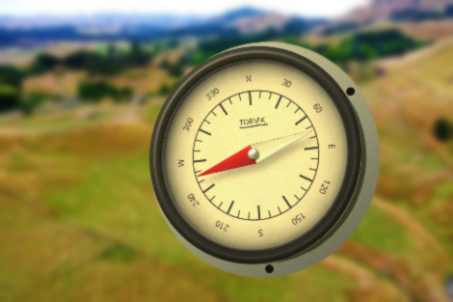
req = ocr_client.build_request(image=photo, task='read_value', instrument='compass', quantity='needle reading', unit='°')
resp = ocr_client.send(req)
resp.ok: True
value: 255 °
